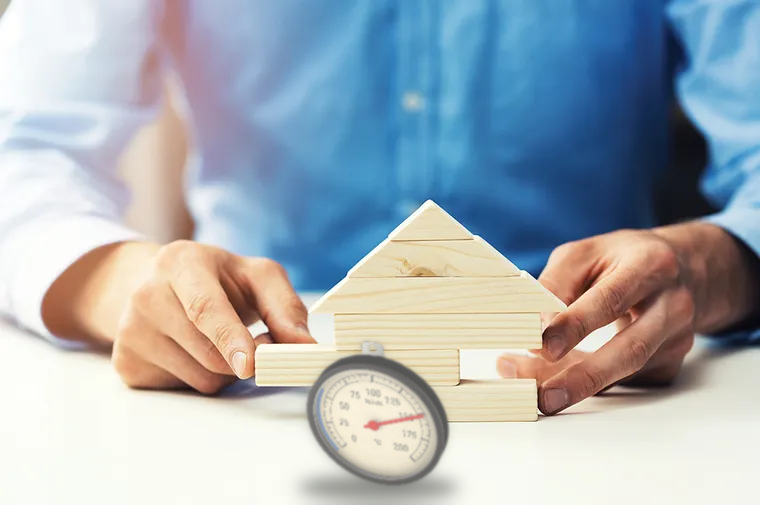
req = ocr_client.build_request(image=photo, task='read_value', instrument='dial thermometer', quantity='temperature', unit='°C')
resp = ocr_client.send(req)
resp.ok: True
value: 150 °C
